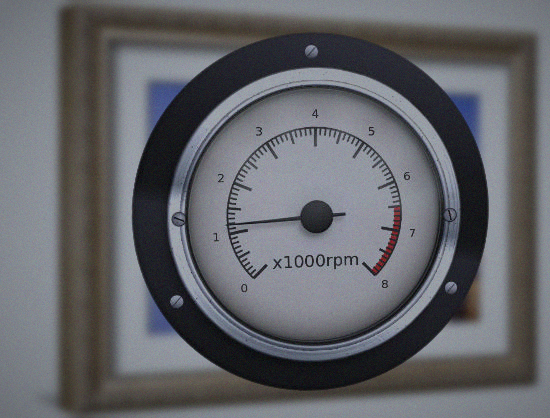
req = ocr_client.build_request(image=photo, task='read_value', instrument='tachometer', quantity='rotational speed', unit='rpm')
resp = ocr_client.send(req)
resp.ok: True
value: 1200 rpm
